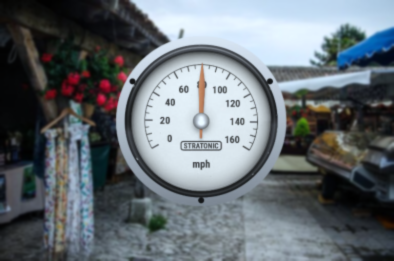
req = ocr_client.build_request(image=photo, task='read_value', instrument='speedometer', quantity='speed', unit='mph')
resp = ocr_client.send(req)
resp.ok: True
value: 80 mph
